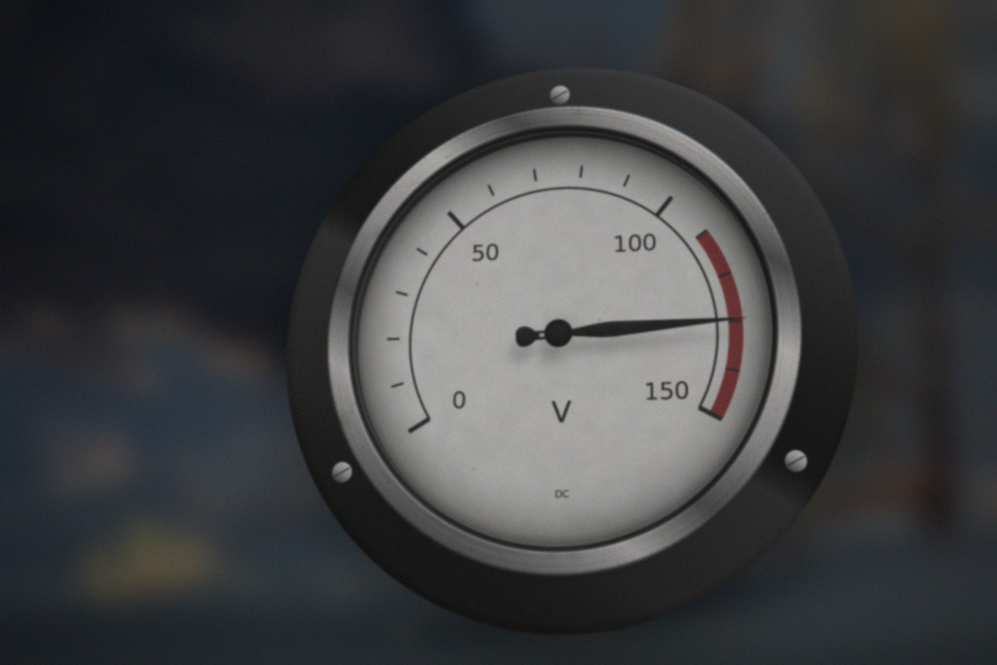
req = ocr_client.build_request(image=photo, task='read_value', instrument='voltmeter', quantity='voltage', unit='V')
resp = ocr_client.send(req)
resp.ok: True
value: 130 V
